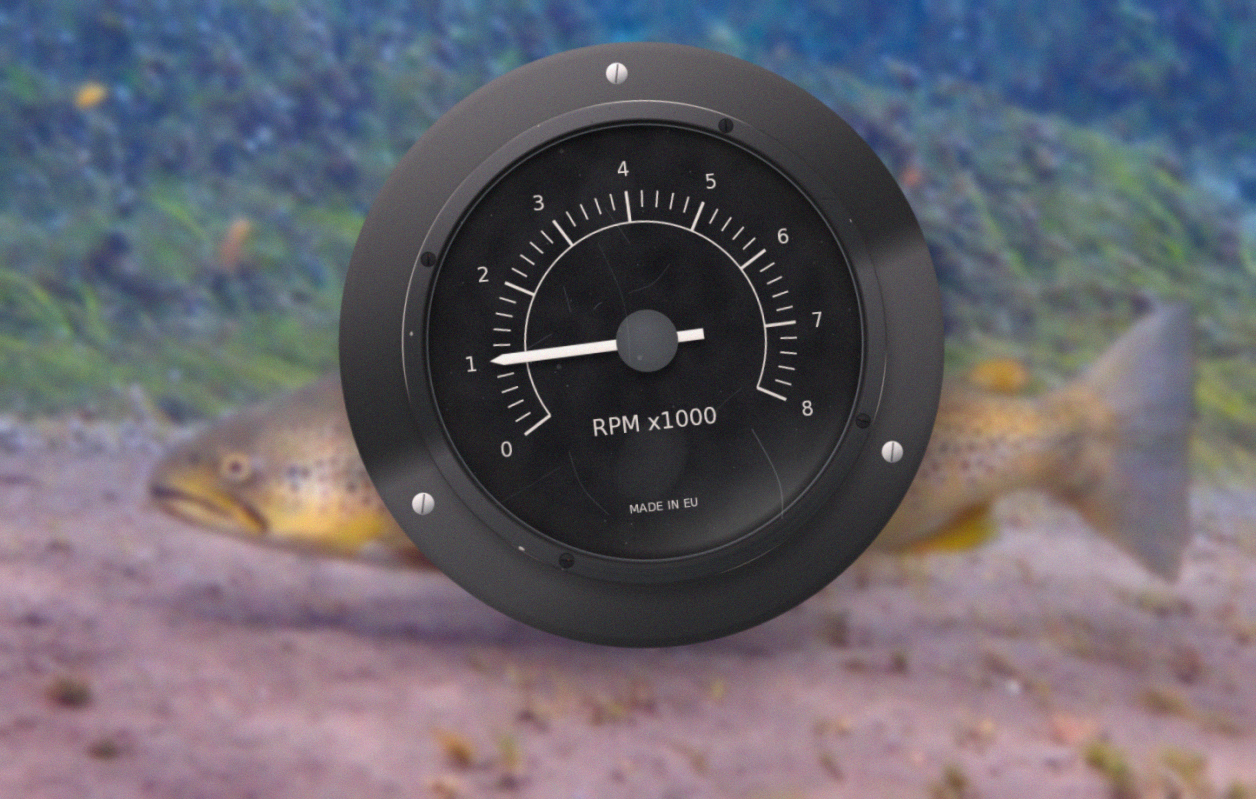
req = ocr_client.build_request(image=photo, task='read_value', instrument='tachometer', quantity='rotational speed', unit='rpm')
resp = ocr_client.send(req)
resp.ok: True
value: 1000 rpm
